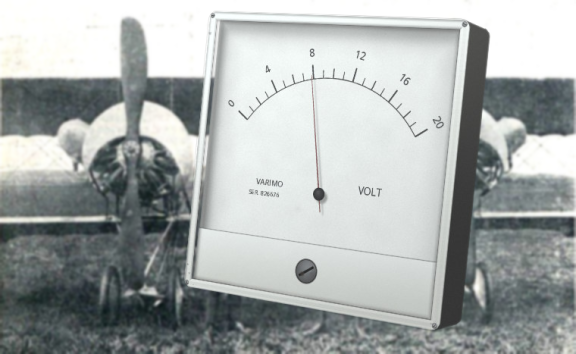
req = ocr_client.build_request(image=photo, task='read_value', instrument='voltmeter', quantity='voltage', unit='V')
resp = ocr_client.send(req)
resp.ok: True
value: 8 V
